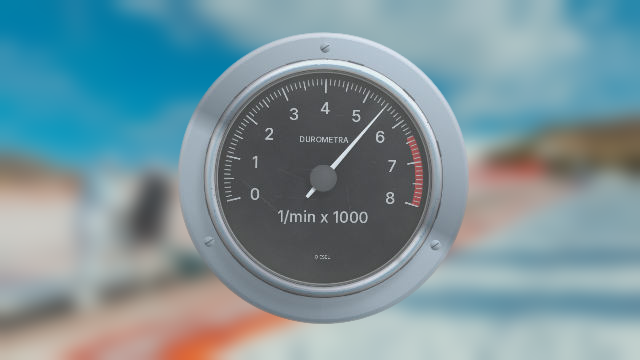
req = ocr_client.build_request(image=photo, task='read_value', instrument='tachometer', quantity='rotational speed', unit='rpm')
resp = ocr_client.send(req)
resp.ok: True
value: 5500 rpm
